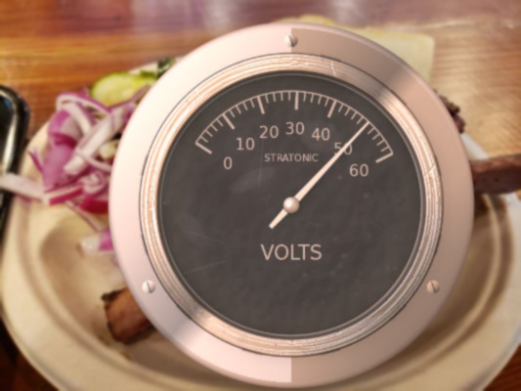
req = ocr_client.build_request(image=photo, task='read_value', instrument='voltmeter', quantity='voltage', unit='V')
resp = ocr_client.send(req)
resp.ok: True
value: 50 V
